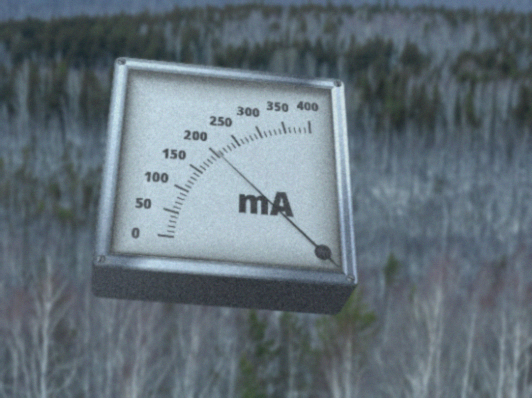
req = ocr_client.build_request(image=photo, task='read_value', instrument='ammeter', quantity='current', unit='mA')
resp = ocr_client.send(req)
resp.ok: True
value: 200 mA
